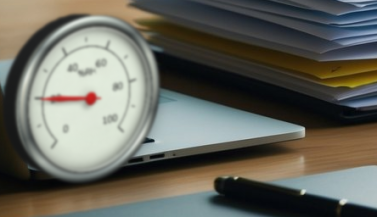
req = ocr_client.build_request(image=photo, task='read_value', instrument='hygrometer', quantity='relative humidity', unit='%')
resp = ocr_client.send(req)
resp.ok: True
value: 20 %
